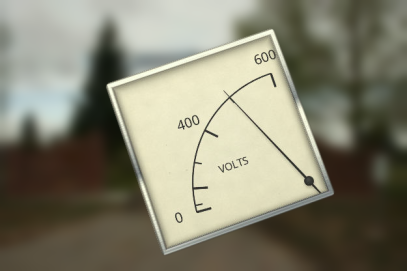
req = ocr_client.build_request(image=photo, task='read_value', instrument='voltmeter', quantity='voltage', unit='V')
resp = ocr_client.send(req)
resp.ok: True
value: 500 V
